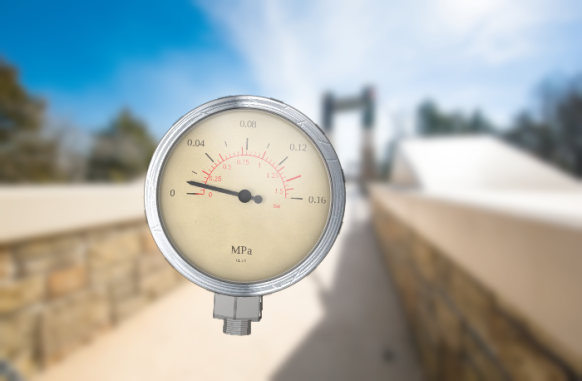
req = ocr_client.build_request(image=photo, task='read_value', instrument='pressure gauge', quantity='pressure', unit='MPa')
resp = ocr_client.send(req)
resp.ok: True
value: 0.01 MPa
